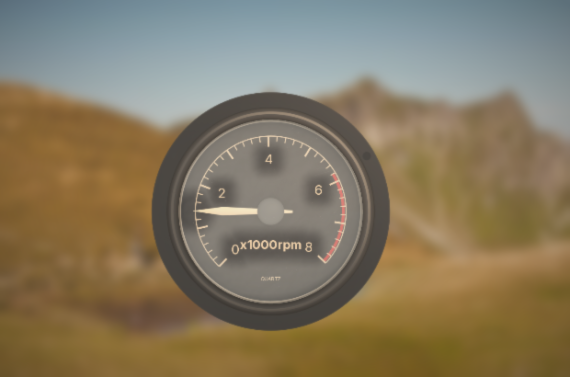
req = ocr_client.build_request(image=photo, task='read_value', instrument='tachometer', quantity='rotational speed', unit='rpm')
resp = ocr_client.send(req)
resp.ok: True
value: 1400 rpm
